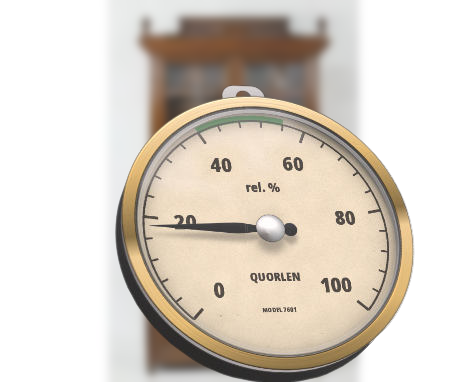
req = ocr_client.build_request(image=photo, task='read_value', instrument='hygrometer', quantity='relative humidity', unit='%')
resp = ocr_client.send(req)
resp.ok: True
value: 18 %
